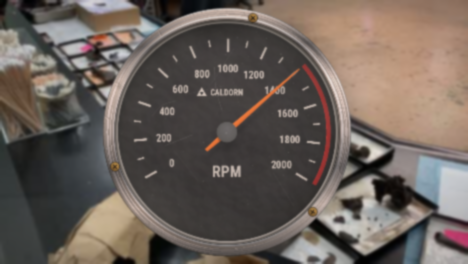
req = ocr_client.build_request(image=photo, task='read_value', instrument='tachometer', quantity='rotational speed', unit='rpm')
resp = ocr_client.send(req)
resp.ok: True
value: 1400 rpm
